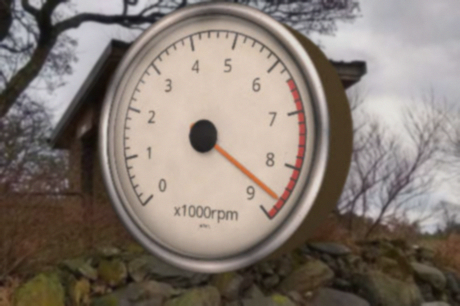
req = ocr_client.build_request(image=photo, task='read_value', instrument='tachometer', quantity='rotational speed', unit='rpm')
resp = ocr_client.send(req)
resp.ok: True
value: 8600 rpm
